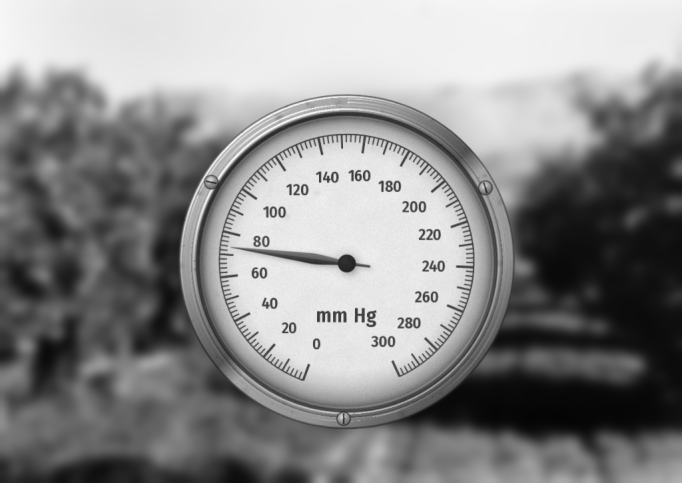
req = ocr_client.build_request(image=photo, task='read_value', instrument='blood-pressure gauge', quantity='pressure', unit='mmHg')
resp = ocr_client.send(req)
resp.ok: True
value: 74 mmHg
